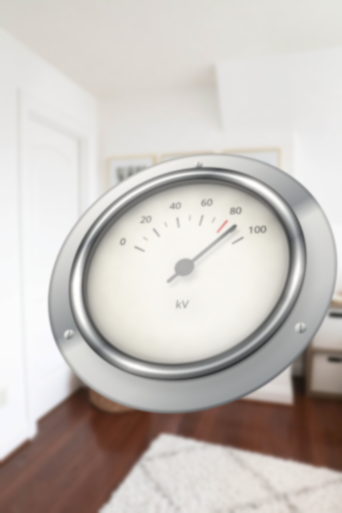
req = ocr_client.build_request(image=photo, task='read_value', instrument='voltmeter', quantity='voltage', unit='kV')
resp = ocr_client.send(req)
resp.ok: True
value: 90 kV
